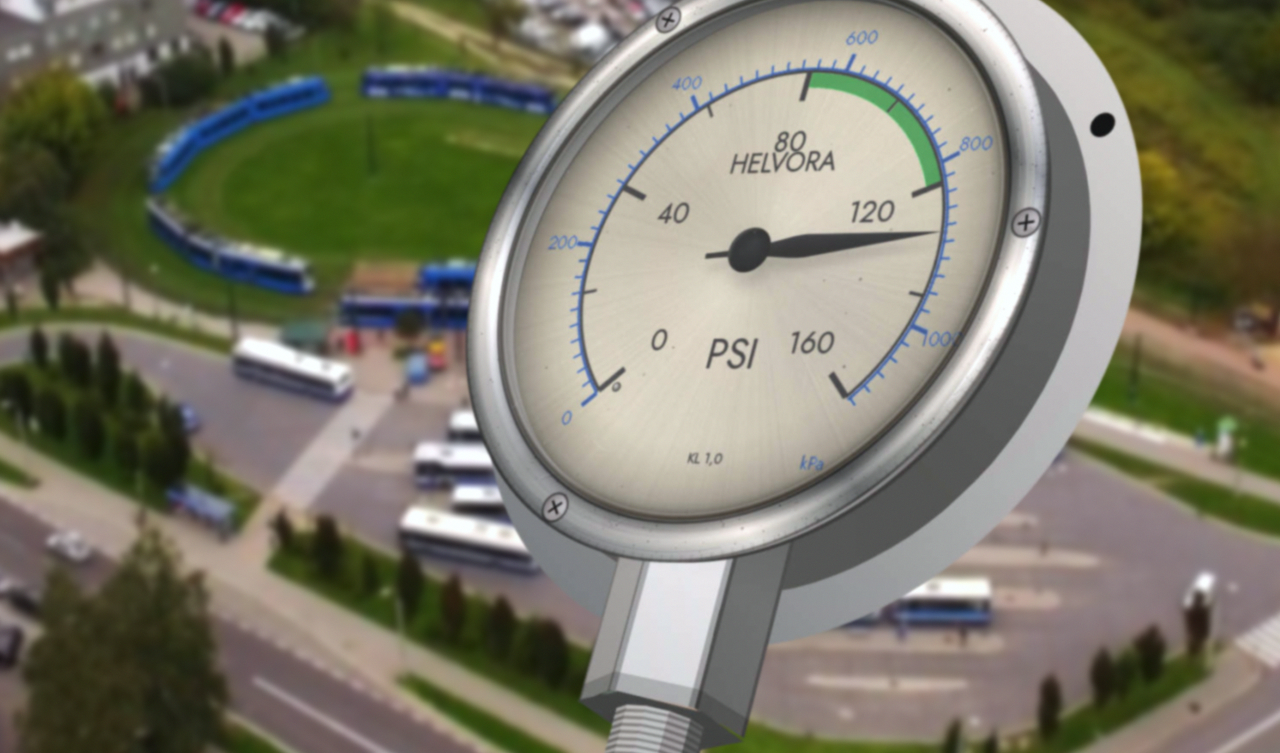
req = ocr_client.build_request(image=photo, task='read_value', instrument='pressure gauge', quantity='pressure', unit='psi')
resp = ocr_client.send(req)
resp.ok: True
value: 130 psi
